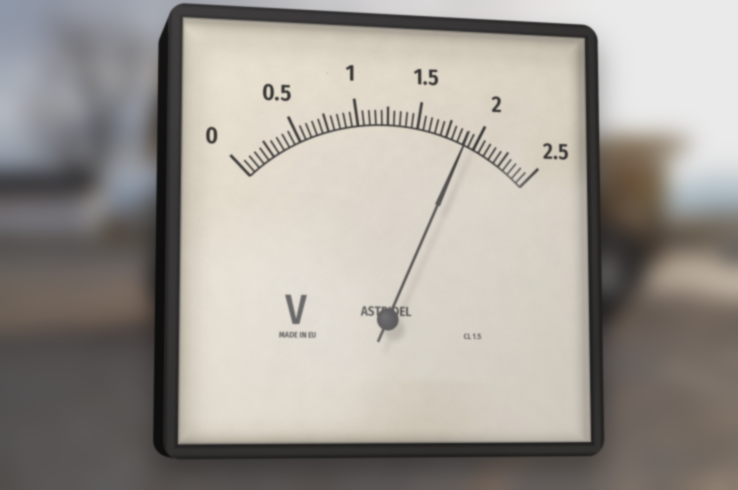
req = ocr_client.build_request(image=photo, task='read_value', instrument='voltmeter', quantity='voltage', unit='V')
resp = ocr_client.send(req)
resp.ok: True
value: 1.9 V
